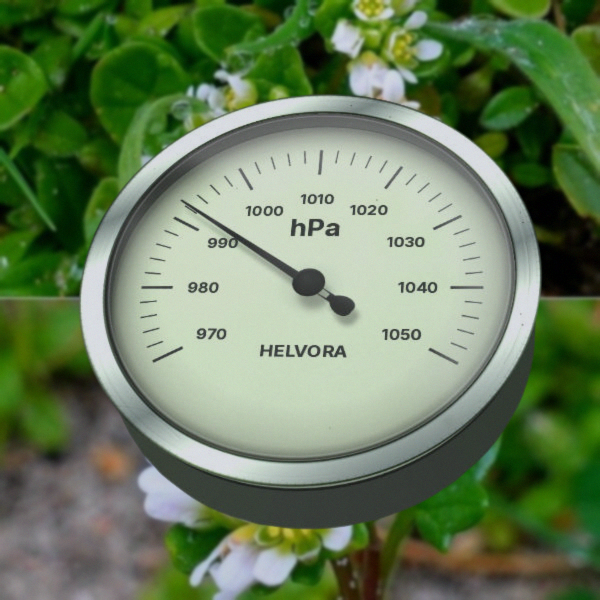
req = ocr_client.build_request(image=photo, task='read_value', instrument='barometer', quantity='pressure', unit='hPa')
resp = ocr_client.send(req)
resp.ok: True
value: 992 hPa
